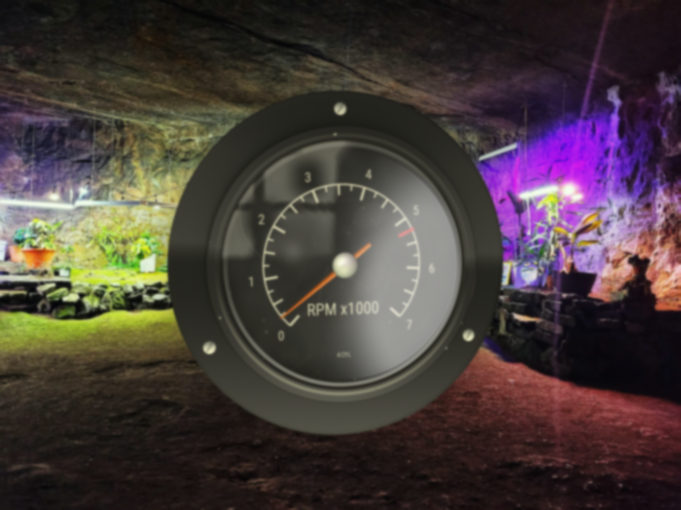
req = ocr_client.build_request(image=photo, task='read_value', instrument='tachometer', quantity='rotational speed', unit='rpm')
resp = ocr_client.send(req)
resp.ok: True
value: 250 rpm
